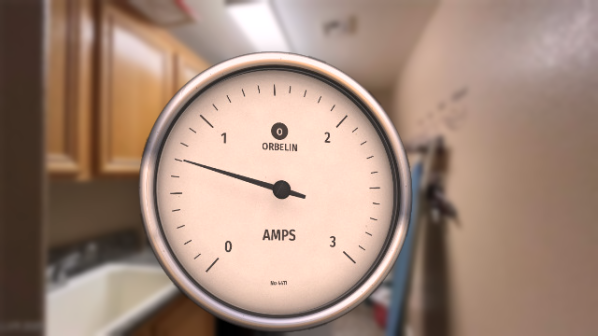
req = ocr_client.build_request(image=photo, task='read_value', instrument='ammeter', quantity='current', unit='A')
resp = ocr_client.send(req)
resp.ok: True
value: 0.7 A
